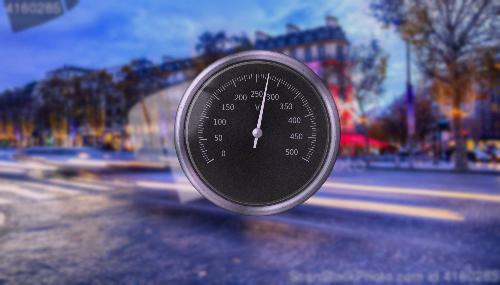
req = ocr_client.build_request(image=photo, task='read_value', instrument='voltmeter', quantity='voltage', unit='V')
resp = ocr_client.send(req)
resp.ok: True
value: 275 V
